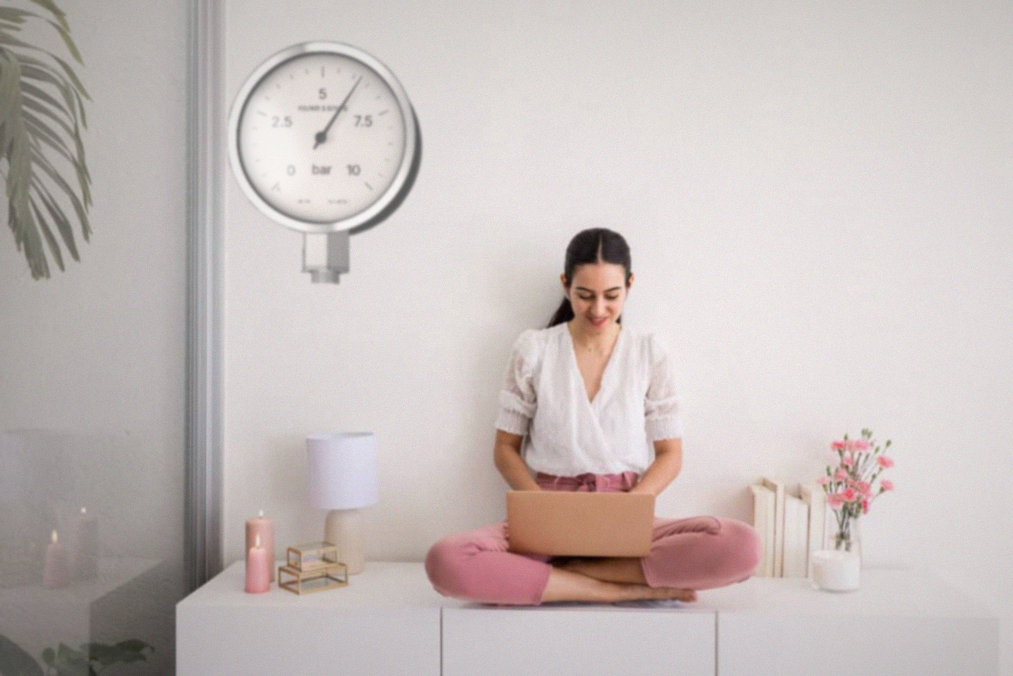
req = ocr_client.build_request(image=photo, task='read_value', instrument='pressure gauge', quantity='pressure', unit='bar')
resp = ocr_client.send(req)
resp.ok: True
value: 6.25 bar
